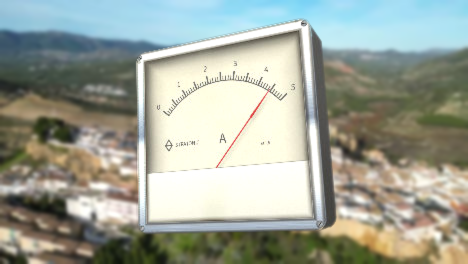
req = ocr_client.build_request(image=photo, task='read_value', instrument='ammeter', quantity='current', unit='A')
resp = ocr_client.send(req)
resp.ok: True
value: 4.5 A
